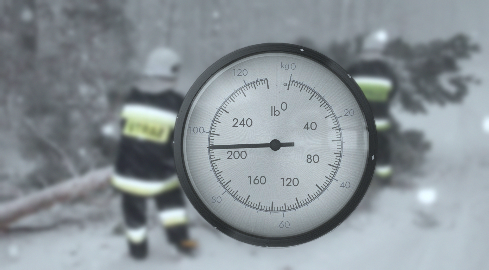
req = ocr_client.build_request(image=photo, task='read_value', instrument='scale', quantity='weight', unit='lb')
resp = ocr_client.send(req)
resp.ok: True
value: 210 lb
